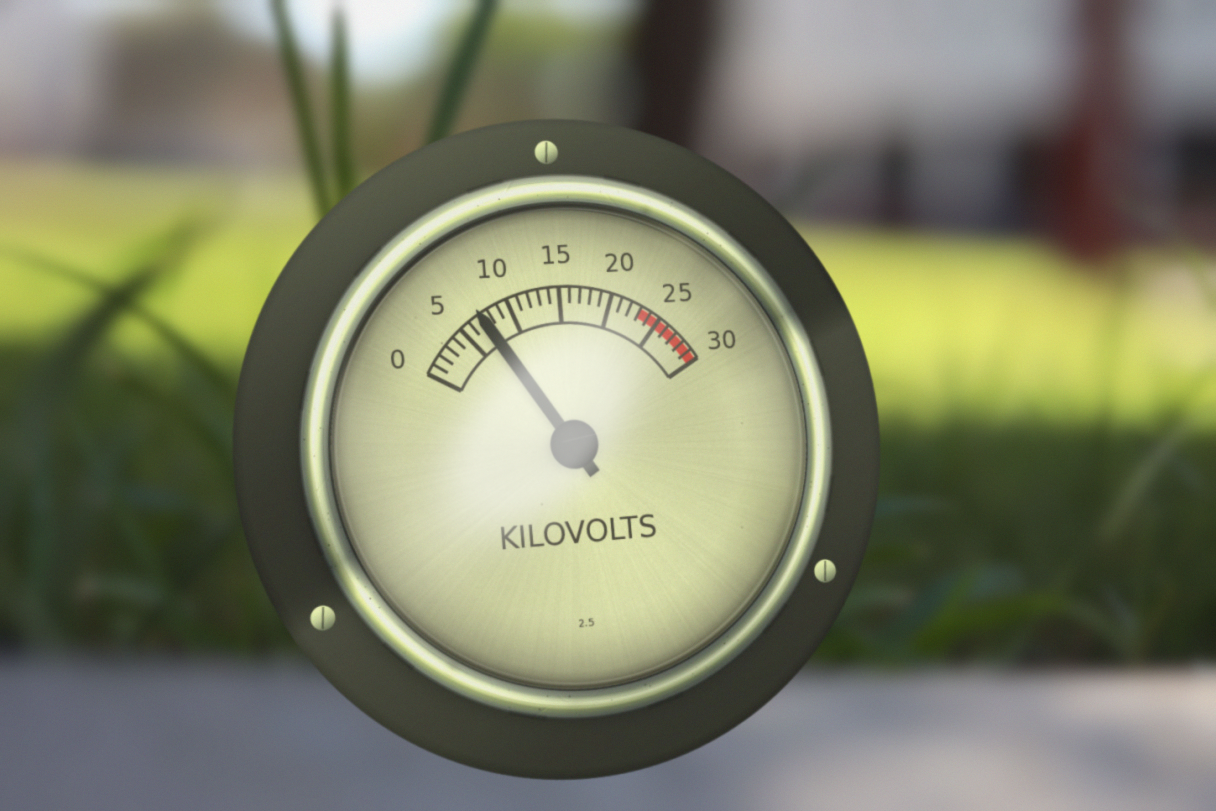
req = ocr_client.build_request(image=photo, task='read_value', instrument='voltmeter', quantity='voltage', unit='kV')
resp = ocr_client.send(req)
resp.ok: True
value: 7 kV
